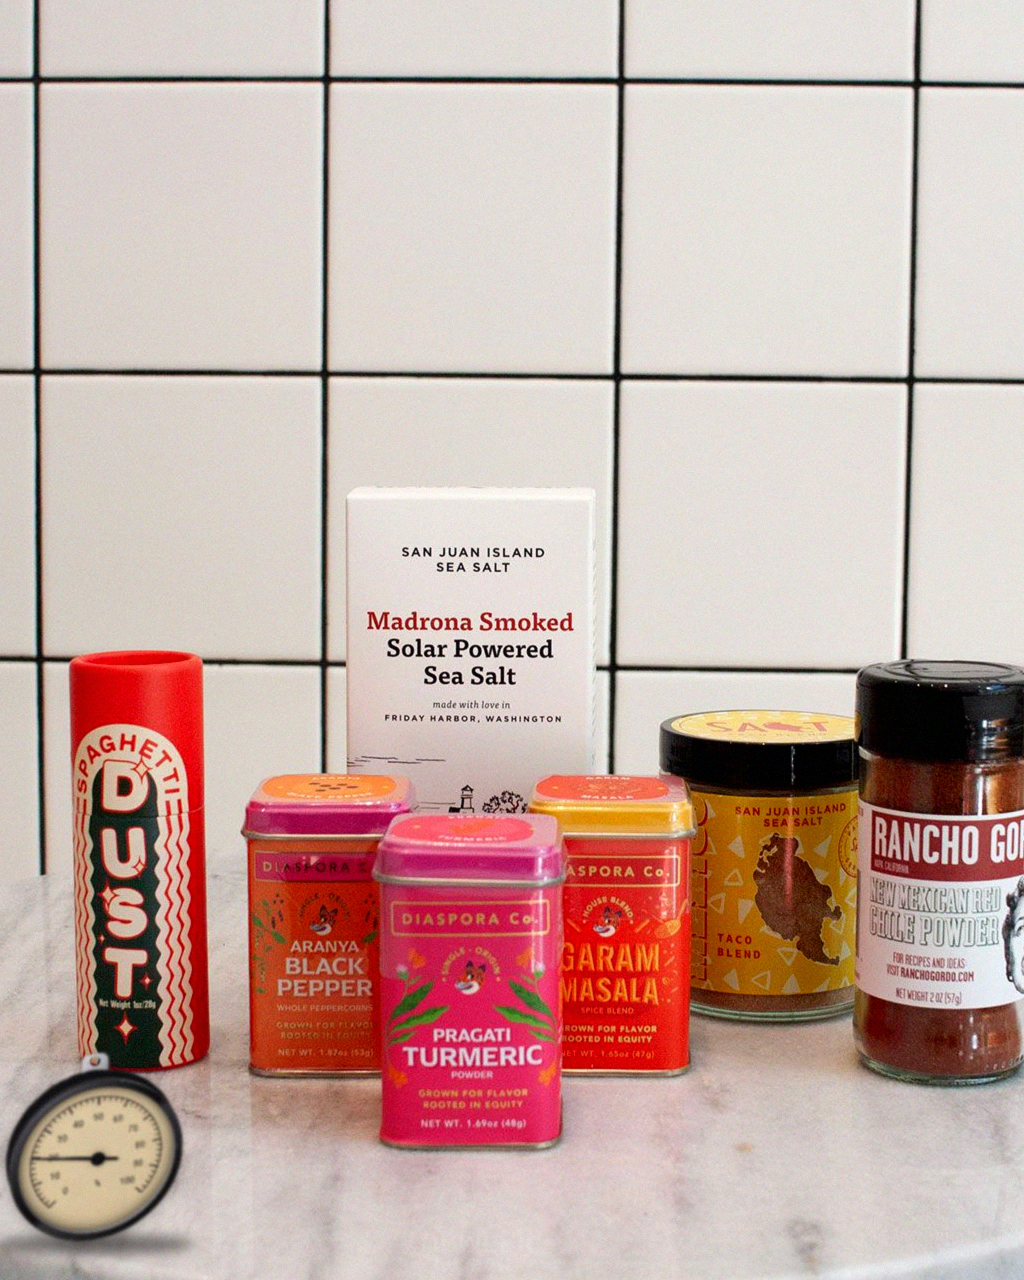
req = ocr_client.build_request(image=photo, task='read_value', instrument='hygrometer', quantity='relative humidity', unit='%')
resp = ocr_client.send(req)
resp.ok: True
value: 20 %
